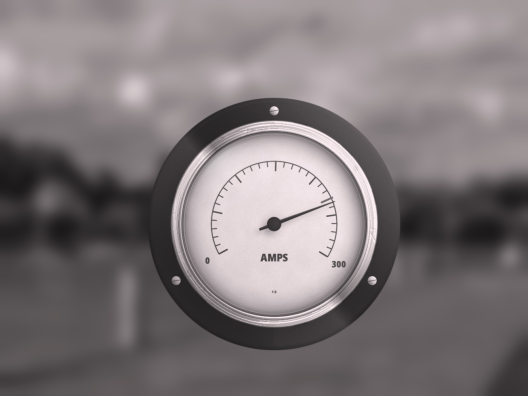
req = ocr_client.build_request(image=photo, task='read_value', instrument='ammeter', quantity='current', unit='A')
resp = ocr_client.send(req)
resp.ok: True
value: 235 A
